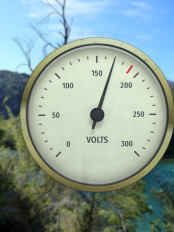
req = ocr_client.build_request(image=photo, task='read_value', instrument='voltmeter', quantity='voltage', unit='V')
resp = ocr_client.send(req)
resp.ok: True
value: 170 V
